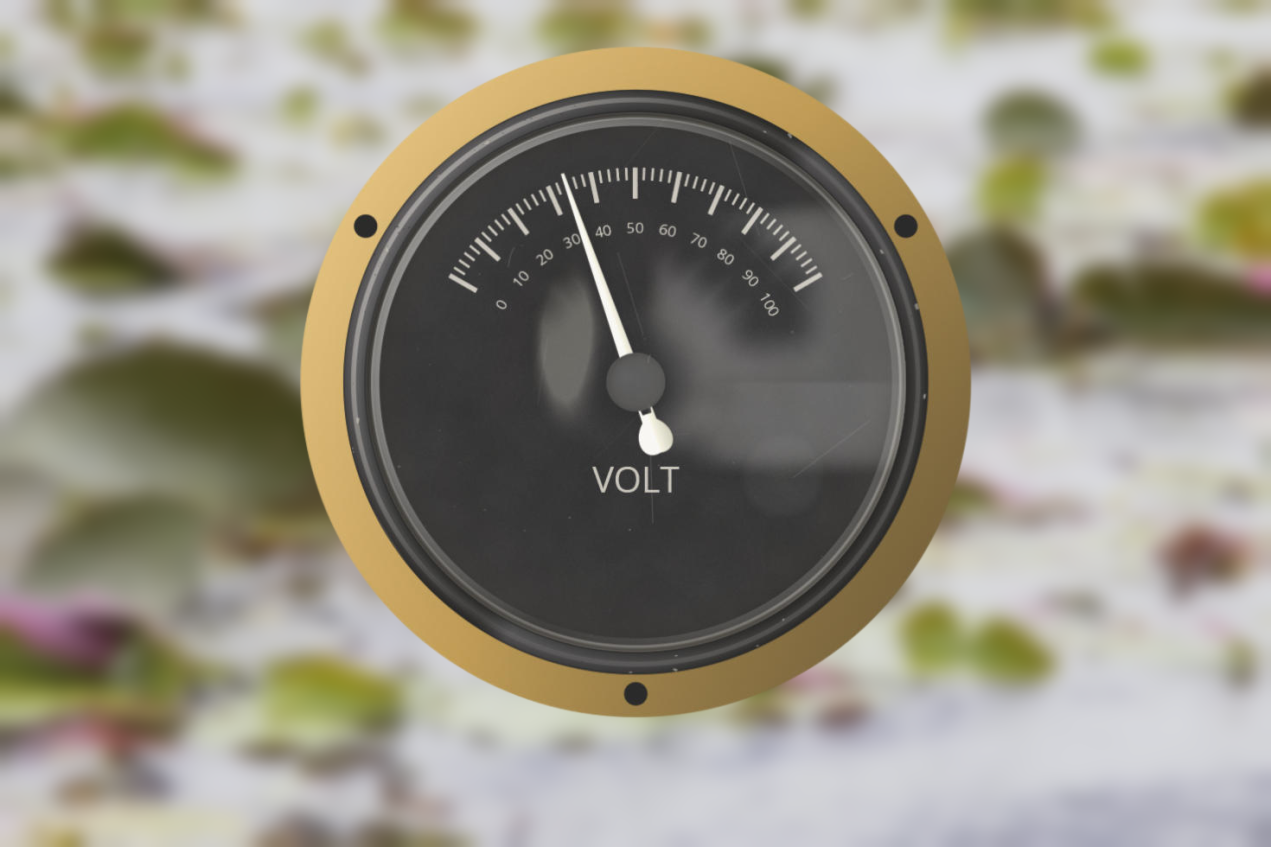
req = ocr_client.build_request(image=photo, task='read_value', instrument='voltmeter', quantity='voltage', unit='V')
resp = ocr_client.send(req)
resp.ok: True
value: 34 V
